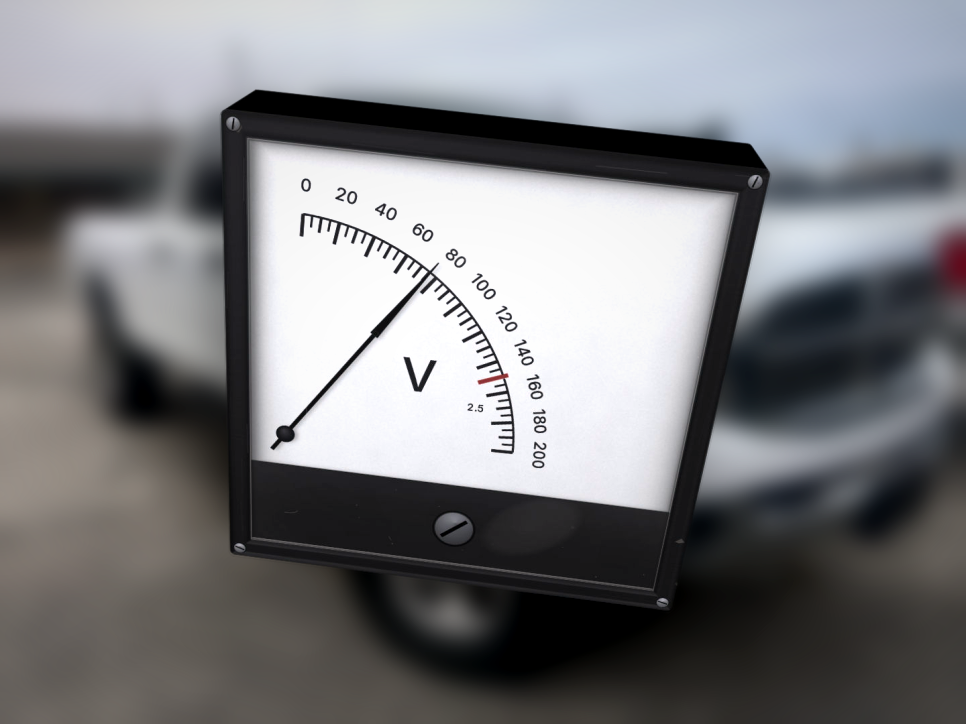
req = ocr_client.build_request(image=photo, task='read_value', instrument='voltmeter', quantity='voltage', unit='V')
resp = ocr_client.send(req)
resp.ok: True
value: 75 V
